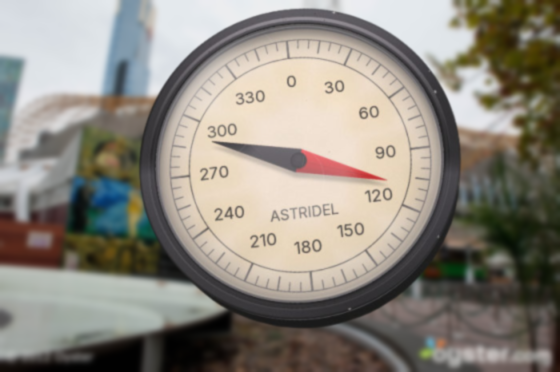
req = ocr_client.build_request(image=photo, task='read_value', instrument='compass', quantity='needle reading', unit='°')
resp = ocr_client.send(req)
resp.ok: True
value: 110 °
